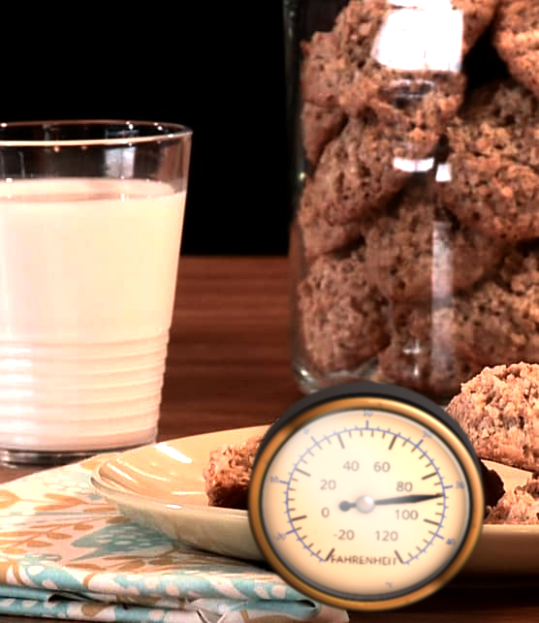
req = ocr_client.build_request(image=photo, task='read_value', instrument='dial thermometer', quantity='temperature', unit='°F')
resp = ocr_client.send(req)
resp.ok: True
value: 88 °F
